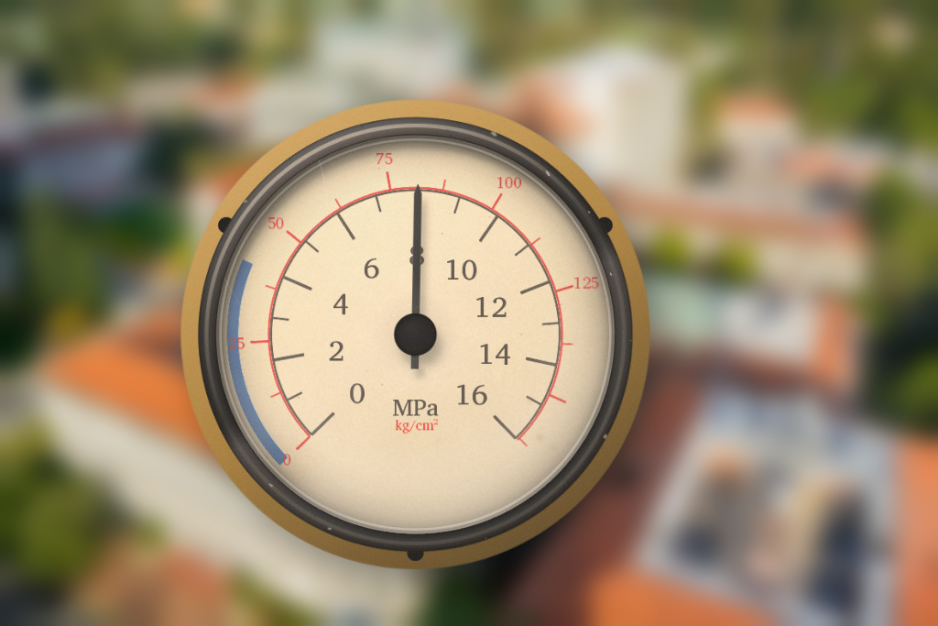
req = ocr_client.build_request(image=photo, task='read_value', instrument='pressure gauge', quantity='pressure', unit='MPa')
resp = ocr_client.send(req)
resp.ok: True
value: 8 MPa
